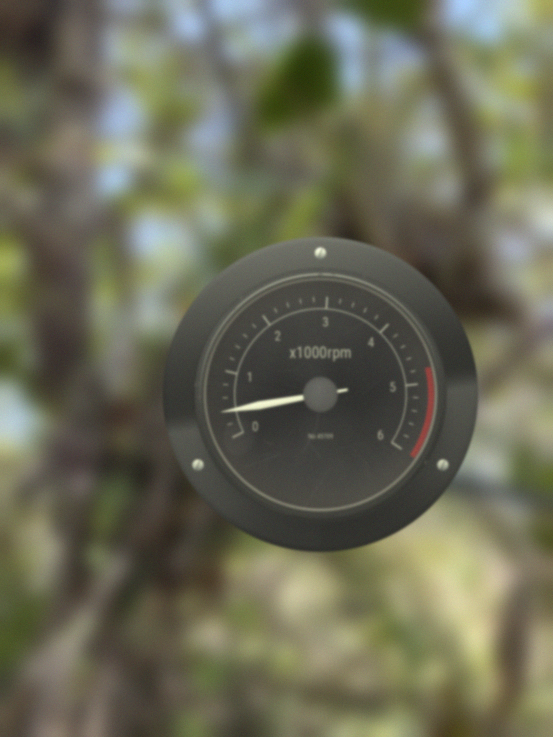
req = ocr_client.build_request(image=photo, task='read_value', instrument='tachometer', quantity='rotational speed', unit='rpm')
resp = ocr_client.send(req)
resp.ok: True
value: 400 rpm
